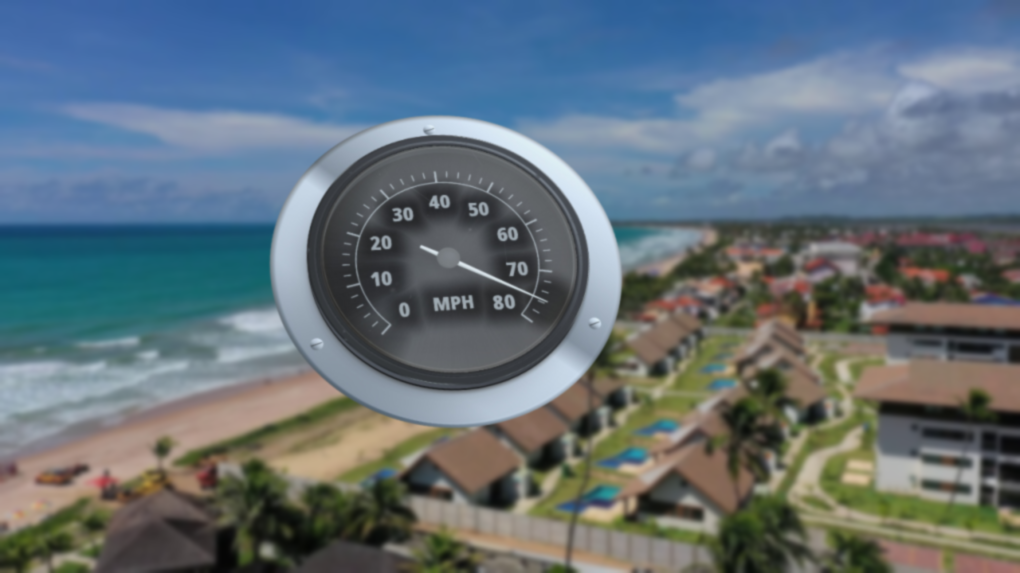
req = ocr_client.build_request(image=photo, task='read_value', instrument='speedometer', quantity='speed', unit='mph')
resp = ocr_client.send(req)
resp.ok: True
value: 76 mph
